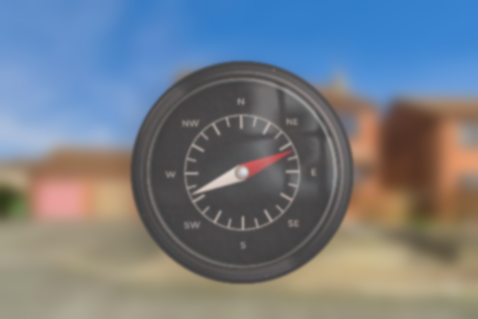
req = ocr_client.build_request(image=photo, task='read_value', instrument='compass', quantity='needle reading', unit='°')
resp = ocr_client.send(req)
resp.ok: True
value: 67.5 °
